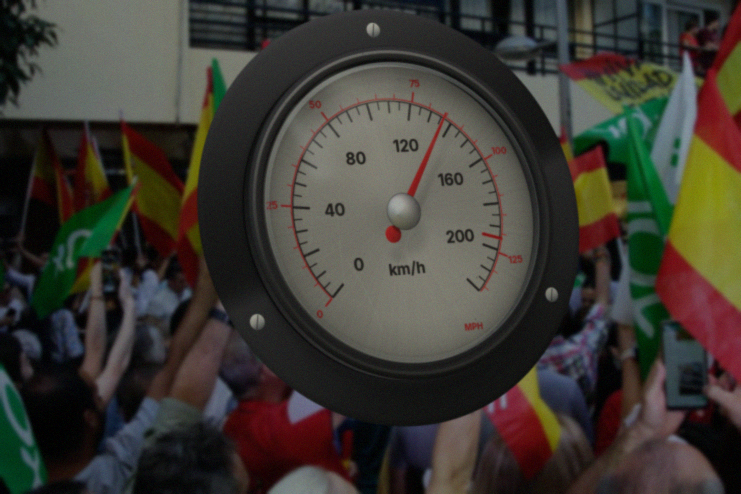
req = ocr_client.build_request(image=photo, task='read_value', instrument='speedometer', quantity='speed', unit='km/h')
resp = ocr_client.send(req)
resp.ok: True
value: 135 km/h
